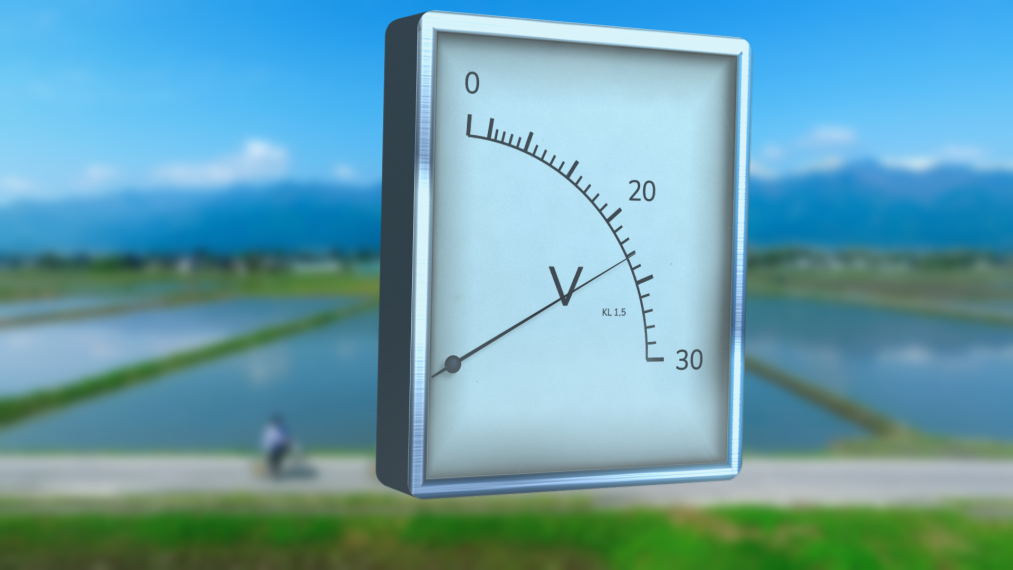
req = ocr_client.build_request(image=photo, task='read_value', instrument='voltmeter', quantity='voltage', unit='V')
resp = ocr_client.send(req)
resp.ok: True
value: 23 V
